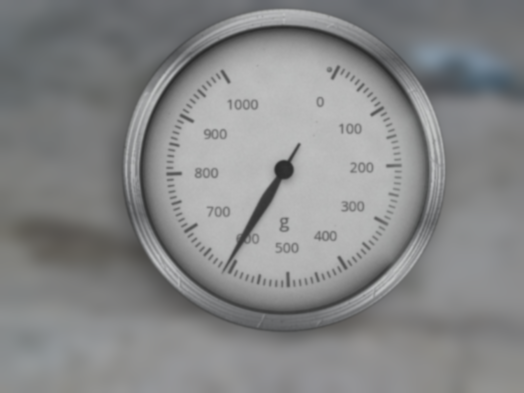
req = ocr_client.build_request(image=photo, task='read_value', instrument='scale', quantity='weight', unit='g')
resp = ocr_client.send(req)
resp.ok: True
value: 610 g
